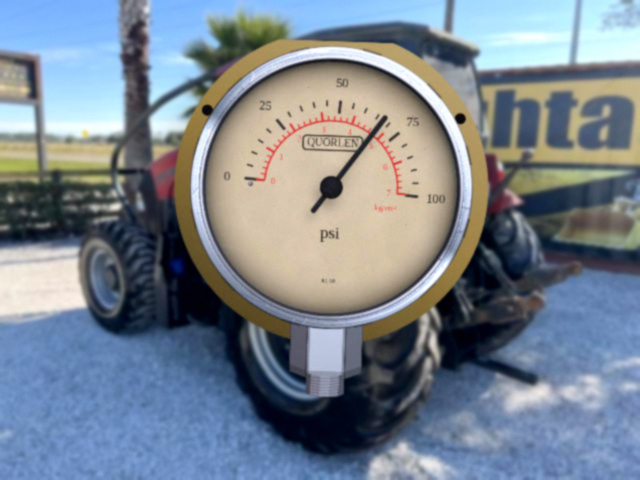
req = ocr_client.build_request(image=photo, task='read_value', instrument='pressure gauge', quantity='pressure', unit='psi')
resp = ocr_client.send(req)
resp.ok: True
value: 67.5 psi
